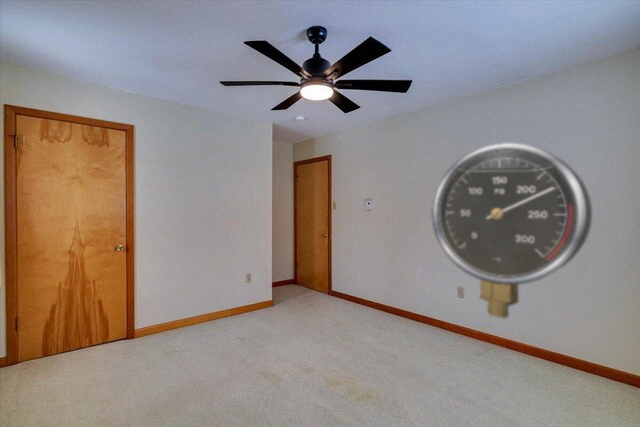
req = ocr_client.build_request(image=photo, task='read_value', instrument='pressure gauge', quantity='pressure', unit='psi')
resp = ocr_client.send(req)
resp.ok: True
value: 220 psi
